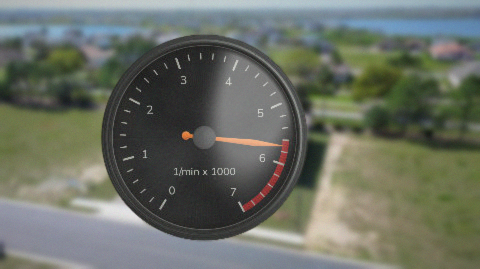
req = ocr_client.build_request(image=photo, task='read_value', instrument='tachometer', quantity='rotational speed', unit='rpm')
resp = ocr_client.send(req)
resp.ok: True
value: 5700 rpm
